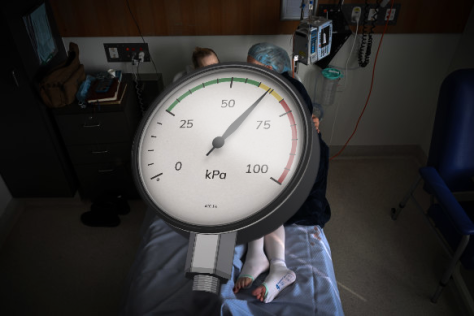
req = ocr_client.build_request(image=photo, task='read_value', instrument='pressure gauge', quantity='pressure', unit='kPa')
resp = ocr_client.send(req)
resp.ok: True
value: 65 kPa
